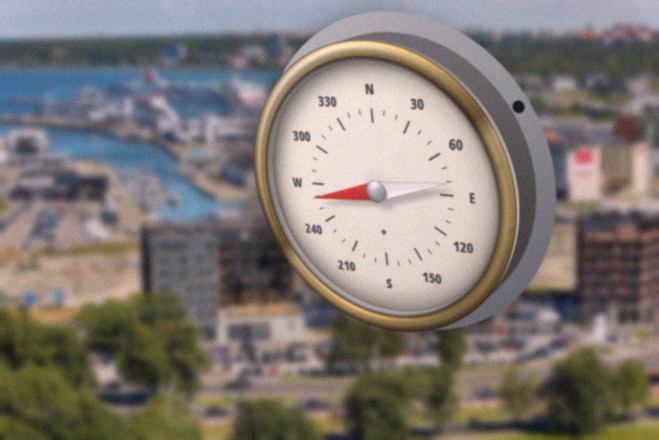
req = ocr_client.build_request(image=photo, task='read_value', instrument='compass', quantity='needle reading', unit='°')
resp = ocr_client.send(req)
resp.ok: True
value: 260 °
